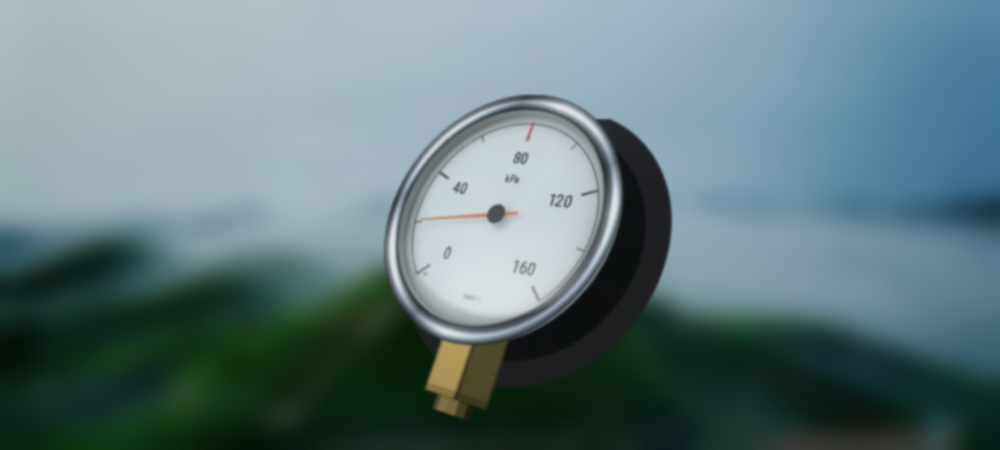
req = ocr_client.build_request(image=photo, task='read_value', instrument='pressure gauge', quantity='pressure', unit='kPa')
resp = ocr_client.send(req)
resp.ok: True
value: 20 kPa
